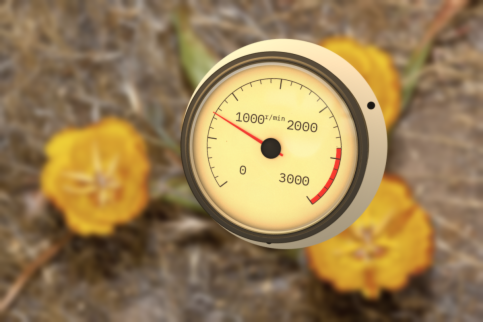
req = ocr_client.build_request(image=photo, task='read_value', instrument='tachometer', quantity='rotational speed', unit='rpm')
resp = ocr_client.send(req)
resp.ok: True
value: 750 rpm
